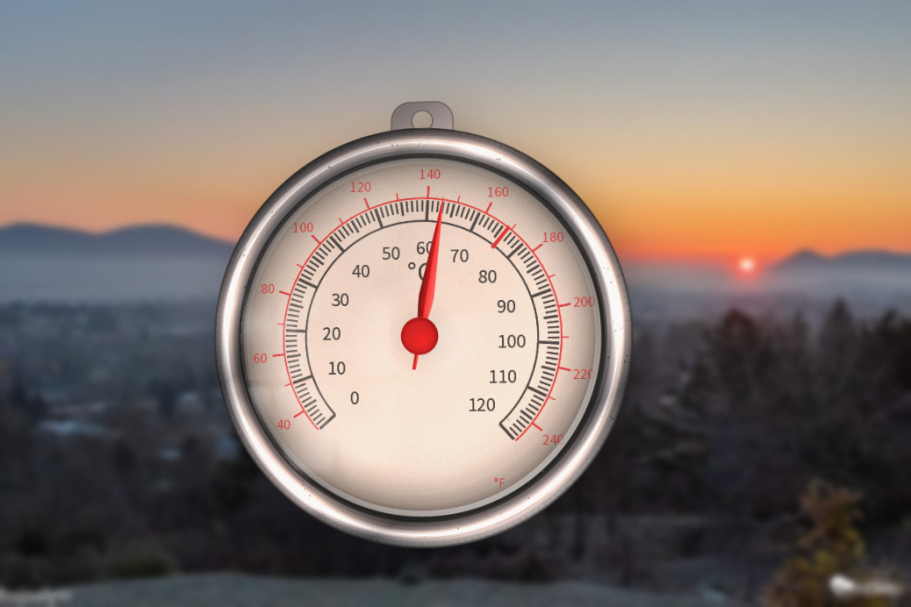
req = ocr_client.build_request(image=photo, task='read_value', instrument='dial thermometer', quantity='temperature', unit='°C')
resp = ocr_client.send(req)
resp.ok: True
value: 63 °C
